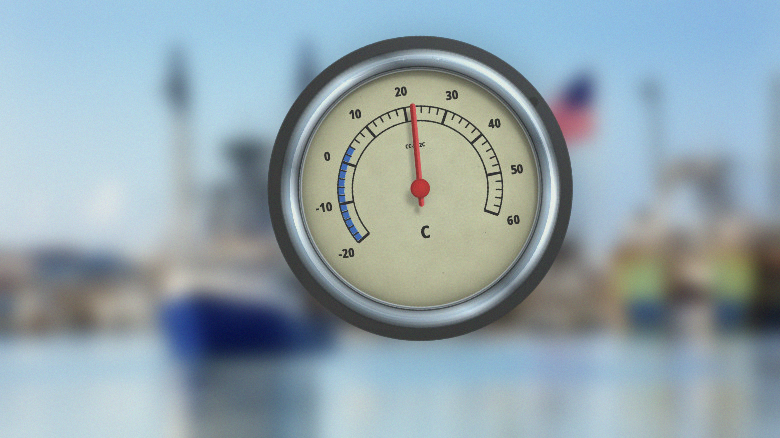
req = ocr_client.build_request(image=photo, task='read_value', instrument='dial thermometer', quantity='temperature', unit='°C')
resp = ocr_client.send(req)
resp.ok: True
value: 22 °C
